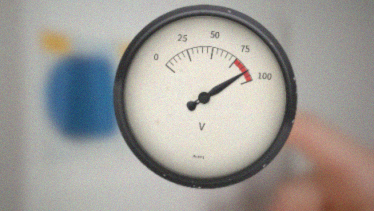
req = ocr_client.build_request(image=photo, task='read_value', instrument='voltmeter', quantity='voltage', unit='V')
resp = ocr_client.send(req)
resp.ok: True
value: 90 V
